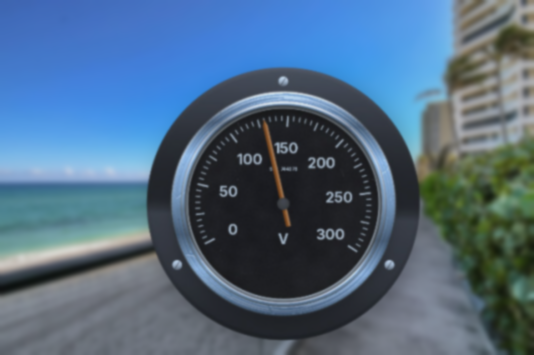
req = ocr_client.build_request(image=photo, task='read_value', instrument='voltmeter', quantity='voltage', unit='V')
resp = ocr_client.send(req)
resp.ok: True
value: 130 V
